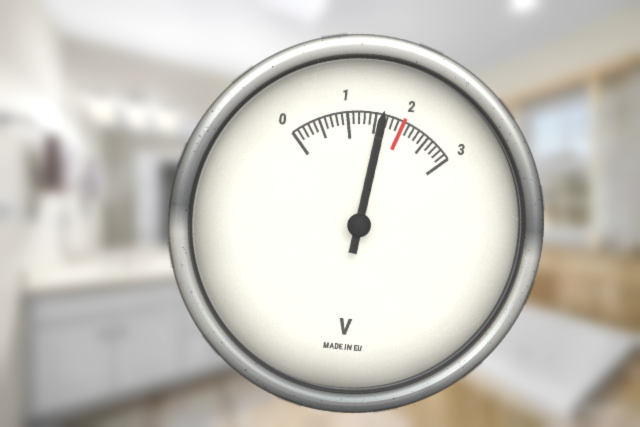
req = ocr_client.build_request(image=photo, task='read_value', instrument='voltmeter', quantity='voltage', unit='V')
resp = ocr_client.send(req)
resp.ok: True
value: 1.6 V
